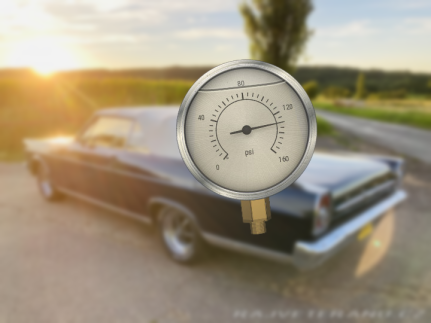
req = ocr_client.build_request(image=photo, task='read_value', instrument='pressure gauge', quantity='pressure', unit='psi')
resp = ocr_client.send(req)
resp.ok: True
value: 130 psi
